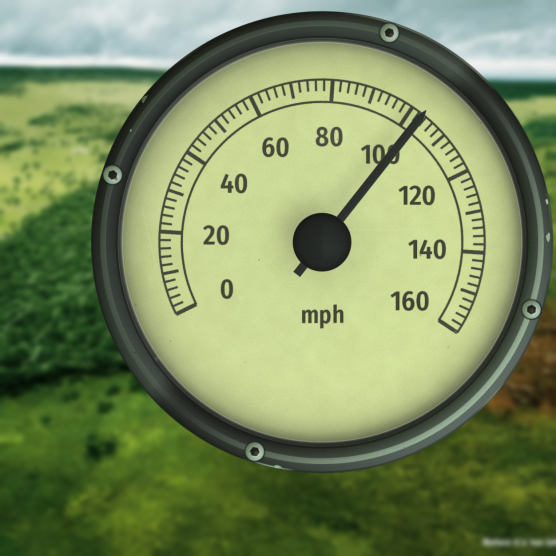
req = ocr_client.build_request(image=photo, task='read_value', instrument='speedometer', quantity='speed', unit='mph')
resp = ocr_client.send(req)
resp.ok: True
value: 103 mph
